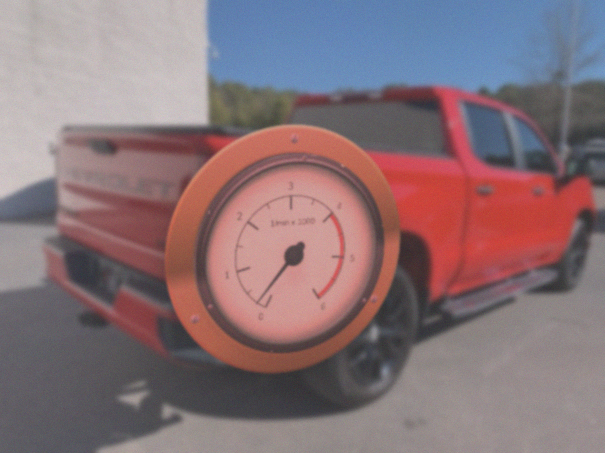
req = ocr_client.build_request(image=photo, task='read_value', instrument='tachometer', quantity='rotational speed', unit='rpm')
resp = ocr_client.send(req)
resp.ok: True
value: 250 rpm
